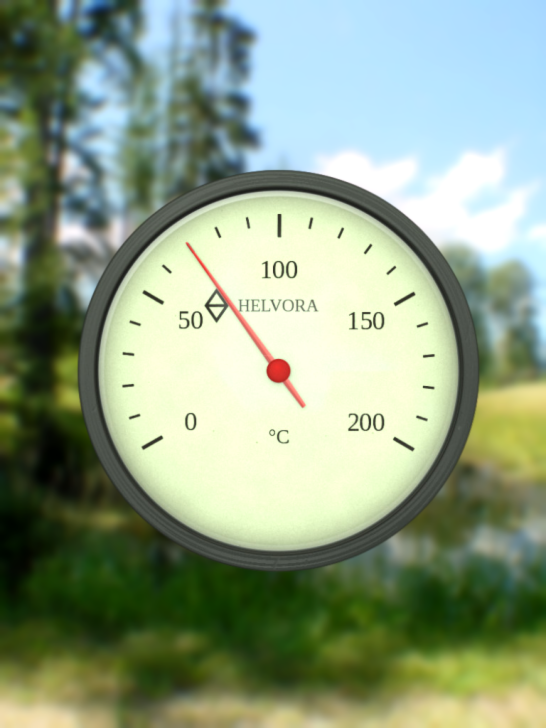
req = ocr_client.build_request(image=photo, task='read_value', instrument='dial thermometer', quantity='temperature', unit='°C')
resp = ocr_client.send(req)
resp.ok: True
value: 70 °C
